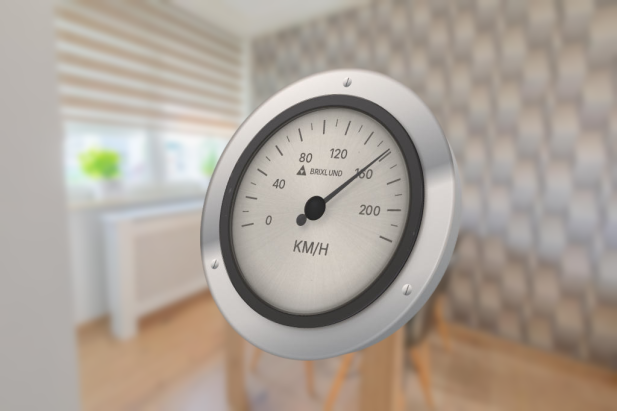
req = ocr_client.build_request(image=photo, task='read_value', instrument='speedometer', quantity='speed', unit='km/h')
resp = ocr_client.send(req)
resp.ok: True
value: 160 km/h
